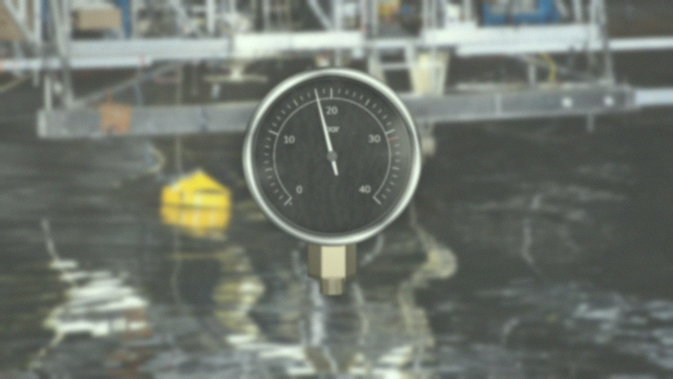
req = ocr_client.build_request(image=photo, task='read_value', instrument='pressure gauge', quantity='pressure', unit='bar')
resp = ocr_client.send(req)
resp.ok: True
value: 18 bar
